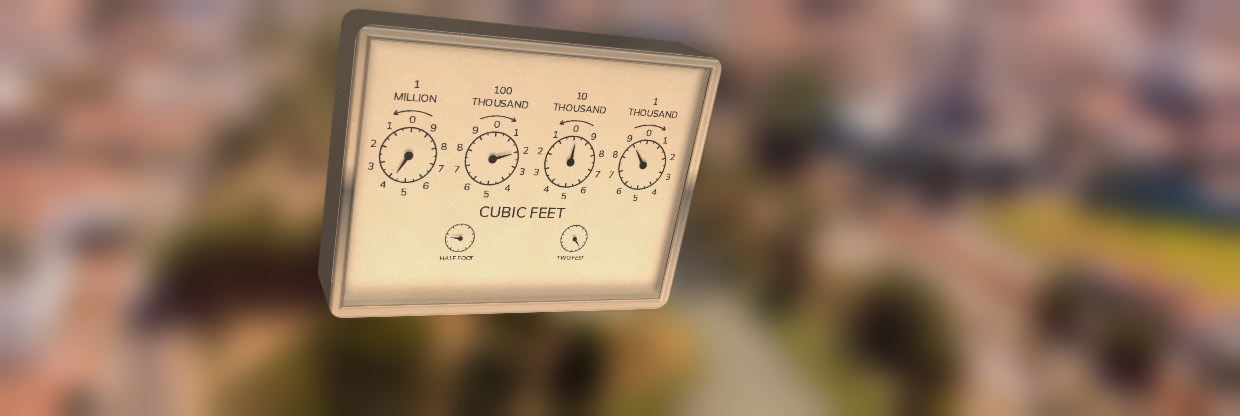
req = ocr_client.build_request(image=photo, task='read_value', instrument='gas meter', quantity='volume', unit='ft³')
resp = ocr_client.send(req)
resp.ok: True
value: 419900 ft³
